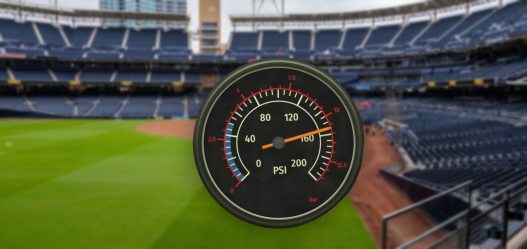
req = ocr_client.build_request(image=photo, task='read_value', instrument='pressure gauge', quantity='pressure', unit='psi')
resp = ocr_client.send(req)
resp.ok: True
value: 155 psi
